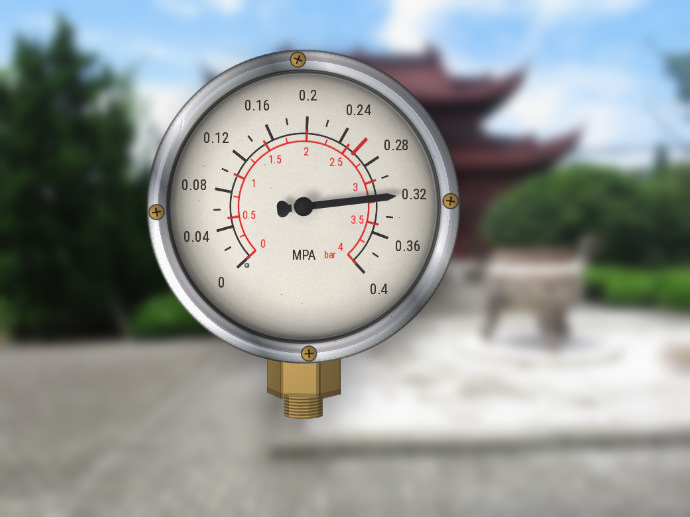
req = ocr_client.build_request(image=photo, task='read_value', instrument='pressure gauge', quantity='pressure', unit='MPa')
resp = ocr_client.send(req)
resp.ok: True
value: 0.32 MPa
